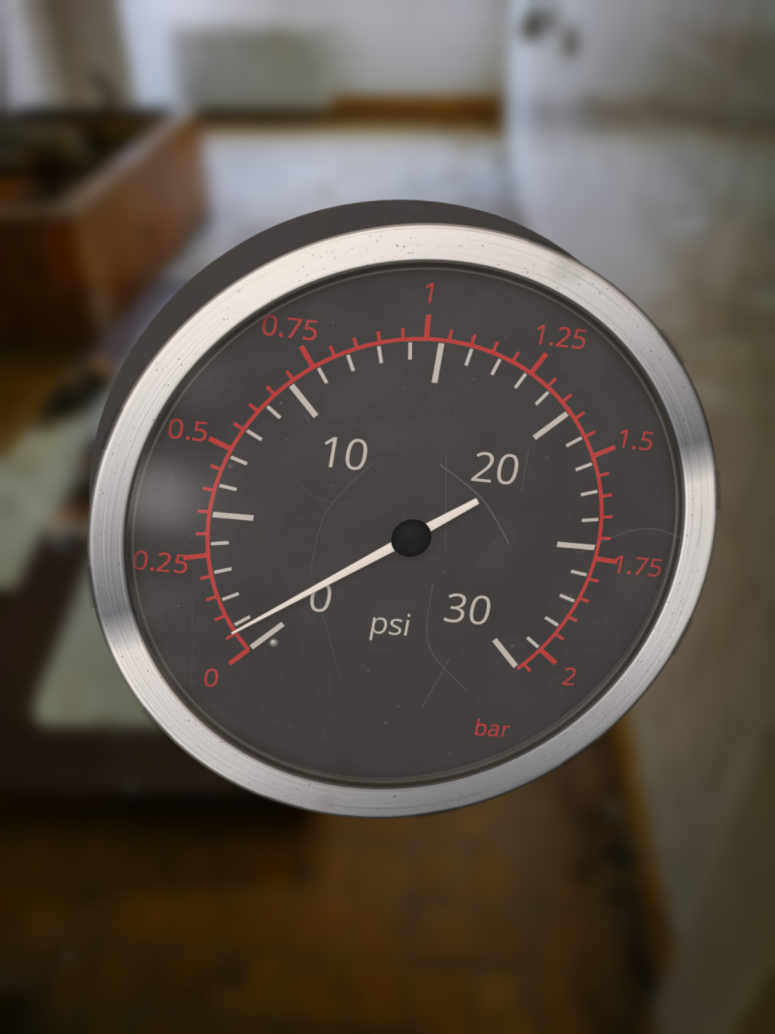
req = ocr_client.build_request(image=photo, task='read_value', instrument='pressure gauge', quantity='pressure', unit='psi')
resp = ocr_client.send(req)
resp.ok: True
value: 1 psi
